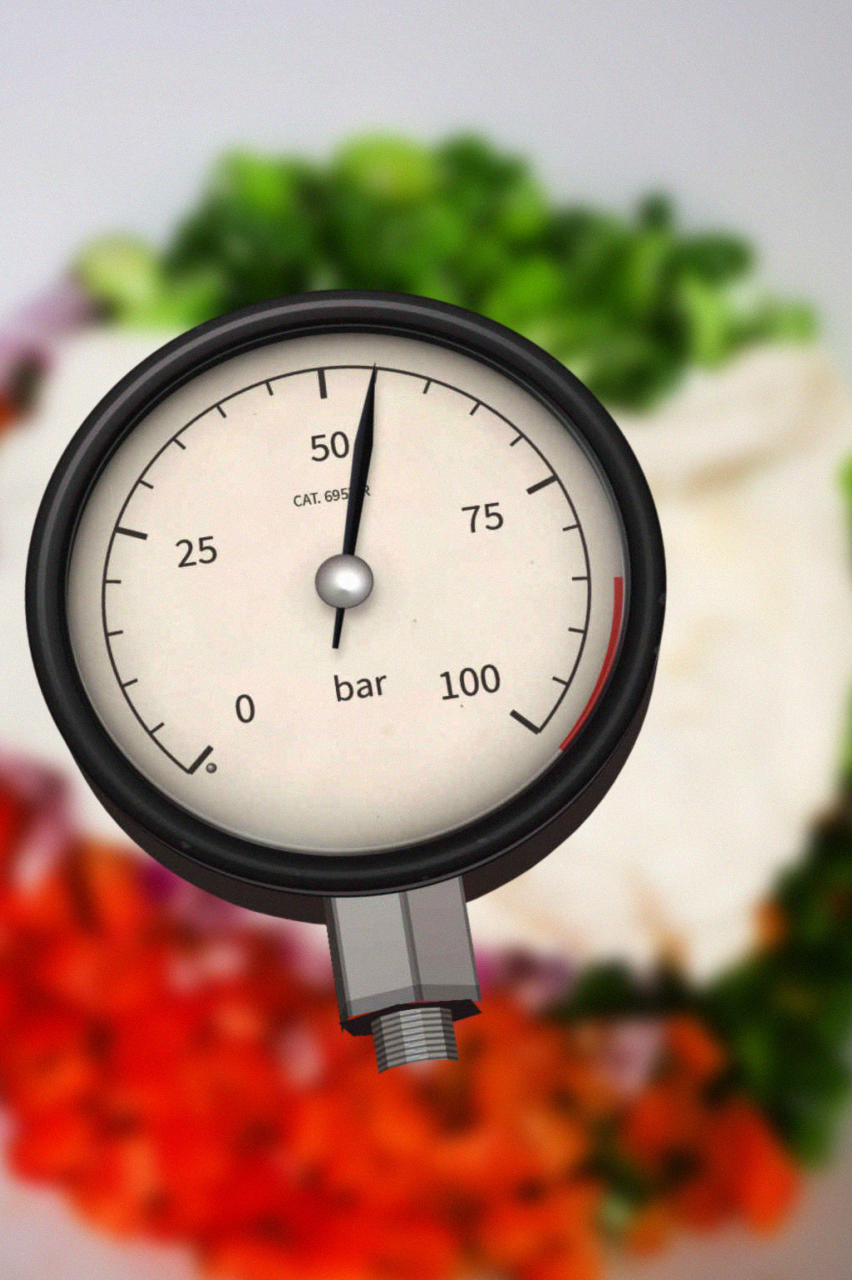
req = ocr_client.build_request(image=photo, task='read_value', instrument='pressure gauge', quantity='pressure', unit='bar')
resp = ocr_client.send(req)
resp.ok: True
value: 55 bar
